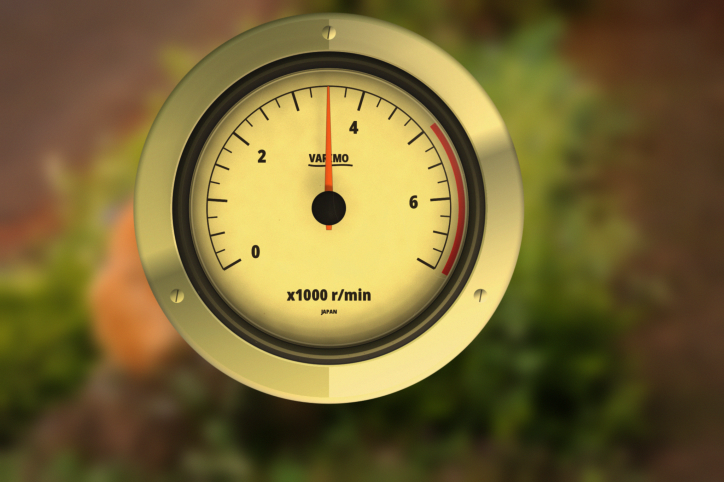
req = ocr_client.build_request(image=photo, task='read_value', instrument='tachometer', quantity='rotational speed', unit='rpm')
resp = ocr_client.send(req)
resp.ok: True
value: 3500 rpm
